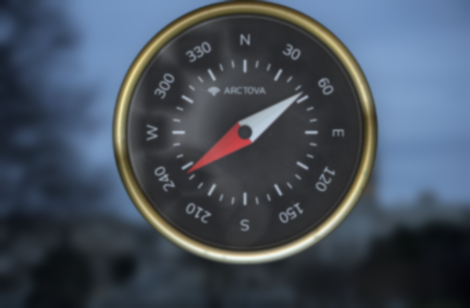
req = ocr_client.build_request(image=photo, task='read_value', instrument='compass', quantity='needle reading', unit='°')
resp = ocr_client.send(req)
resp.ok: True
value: 235 °
